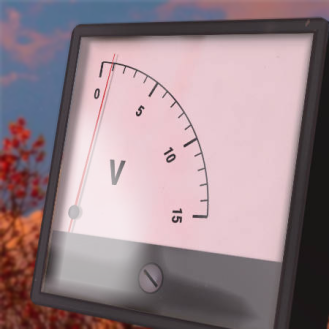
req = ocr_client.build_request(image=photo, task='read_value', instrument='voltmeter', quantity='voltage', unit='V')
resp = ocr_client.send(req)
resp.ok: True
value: 1 V
